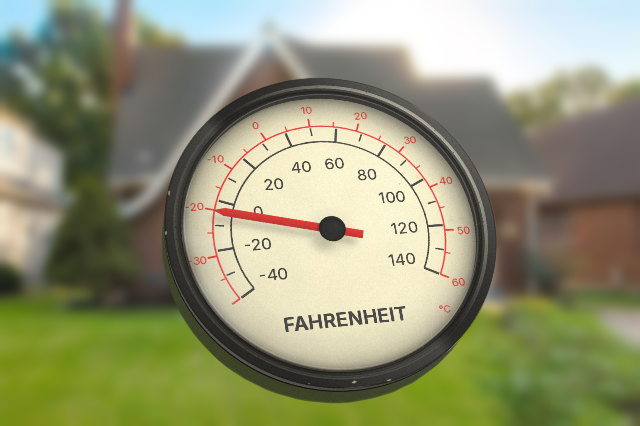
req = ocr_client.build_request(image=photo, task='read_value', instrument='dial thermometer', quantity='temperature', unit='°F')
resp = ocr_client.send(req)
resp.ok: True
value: -5 °F
